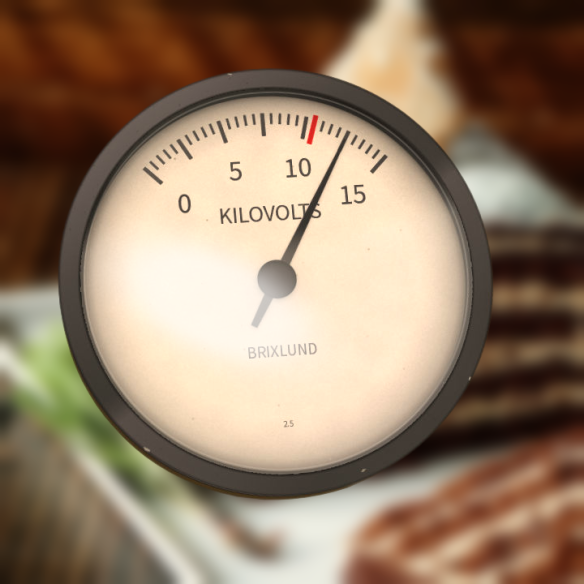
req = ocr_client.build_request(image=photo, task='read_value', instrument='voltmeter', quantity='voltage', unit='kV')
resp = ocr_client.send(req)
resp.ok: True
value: 12.5 kV
